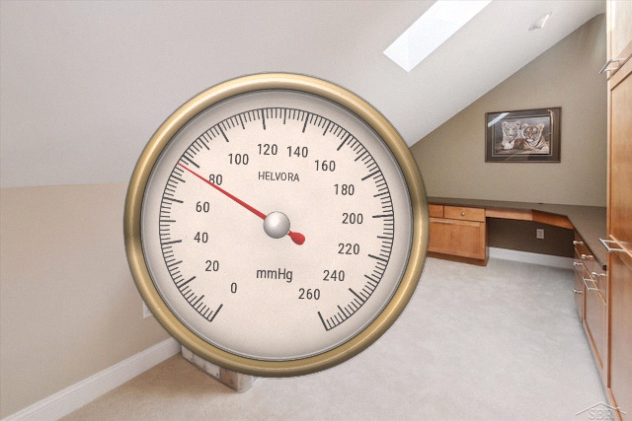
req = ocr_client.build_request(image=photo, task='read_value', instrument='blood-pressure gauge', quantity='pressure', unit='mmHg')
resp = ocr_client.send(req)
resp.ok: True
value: 76 mmHg
